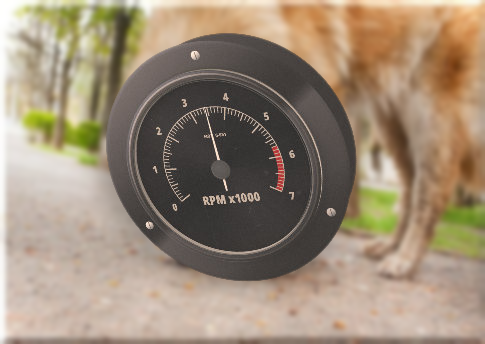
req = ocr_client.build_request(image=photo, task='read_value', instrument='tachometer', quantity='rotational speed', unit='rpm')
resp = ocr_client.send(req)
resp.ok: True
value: 3500 rpm
